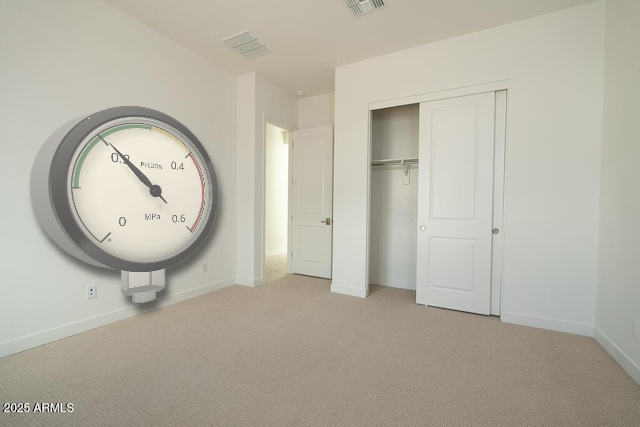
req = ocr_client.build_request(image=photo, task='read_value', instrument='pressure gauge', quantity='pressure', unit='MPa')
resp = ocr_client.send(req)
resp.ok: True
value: 0.2 MPa
